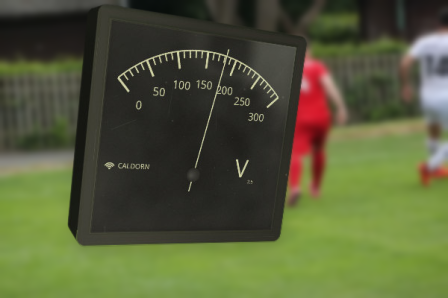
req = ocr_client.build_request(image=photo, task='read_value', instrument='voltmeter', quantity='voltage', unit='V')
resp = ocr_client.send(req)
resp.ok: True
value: 180 V
